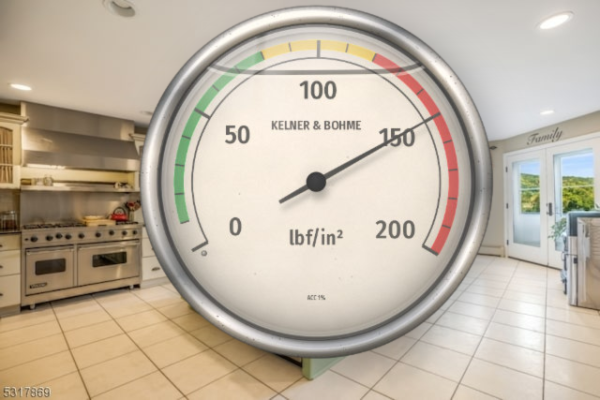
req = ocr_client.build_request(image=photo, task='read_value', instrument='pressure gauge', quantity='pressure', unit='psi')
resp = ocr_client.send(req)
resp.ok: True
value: 150 psi
